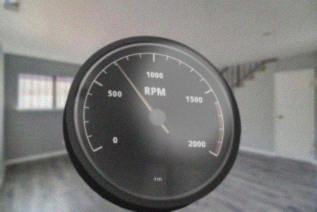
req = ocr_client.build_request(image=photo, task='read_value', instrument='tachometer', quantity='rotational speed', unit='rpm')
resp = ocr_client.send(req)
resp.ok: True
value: 700 rpm
